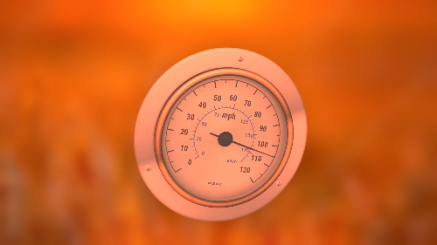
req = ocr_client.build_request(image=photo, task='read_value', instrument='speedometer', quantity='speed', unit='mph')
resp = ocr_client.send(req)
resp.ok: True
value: 105 mph
